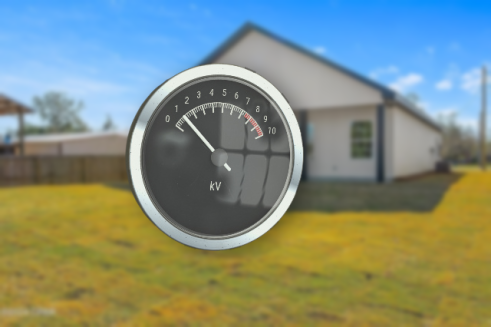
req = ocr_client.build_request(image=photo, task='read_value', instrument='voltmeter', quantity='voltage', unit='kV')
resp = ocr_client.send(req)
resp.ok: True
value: 1 kV
